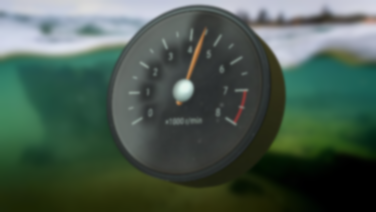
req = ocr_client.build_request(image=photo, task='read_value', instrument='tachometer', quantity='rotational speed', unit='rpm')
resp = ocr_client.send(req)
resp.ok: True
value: 4500 rpm
